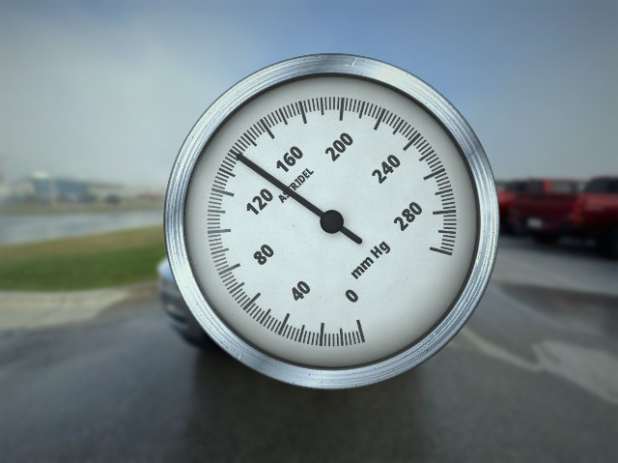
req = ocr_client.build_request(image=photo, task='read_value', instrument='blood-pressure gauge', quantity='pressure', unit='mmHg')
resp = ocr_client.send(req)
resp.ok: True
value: 140 mmHg
